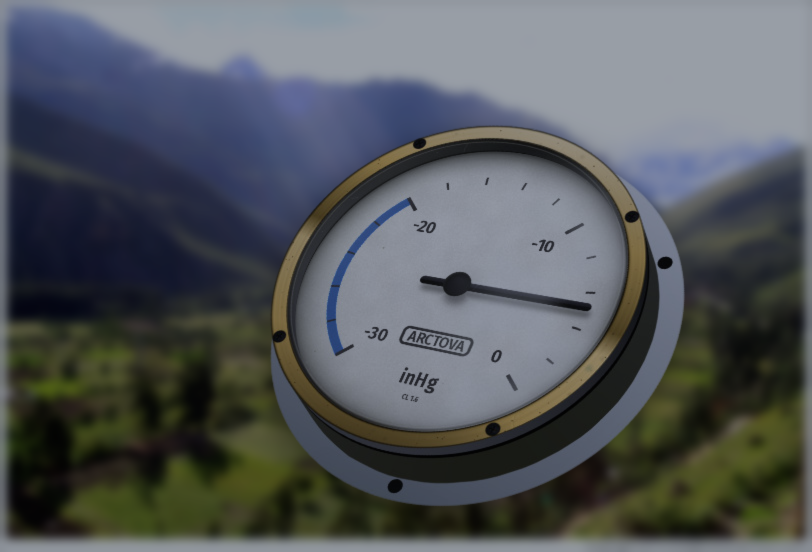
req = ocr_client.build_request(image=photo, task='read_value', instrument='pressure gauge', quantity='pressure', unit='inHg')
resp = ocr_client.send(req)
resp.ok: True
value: -5 inHg
